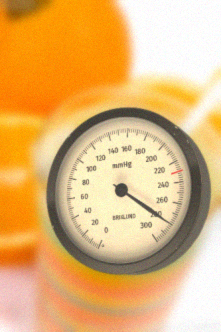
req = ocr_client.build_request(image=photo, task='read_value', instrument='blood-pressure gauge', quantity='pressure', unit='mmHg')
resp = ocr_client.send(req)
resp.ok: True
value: 280 mmHg
